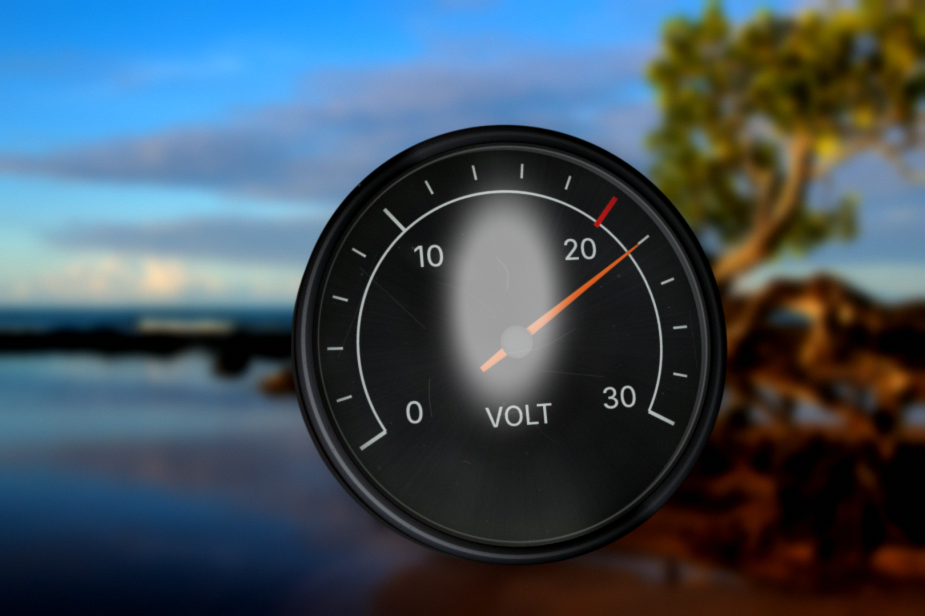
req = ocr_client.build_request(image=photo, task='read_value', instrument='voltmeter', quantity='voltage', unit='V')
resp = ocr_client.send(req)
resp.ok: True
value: 22 V
